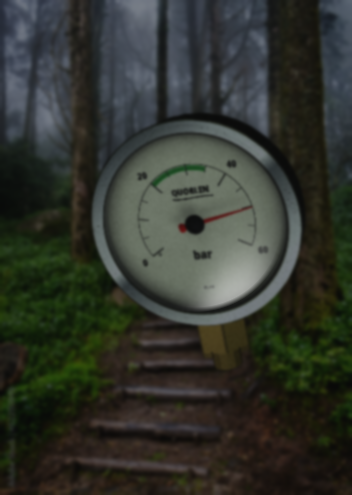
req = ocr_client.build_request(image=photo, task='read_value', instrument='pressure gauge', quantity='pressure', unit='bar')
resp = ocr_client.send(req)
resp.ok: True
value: 50 bar
